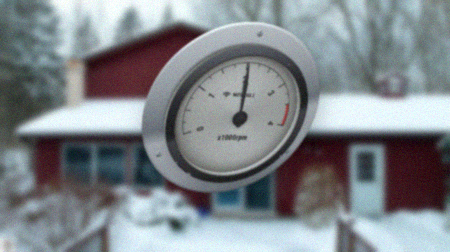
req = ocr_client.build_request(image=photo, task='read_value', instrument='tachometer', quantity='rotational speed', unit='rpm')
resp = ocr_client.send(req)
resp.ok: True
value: 2000 rpm
